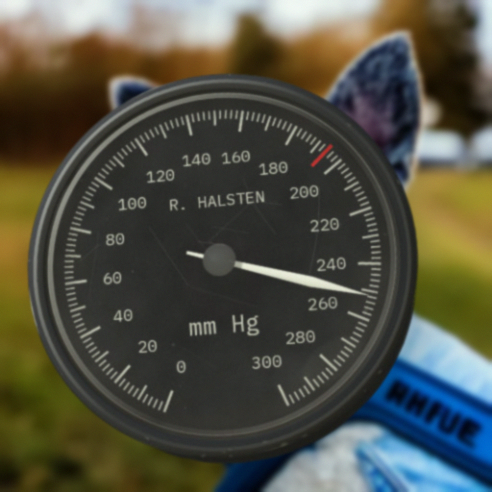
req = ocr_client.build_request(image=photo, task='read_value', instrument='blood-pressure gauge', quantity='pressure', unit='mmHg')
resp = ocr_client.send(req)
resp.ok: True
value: 252 mmHg
